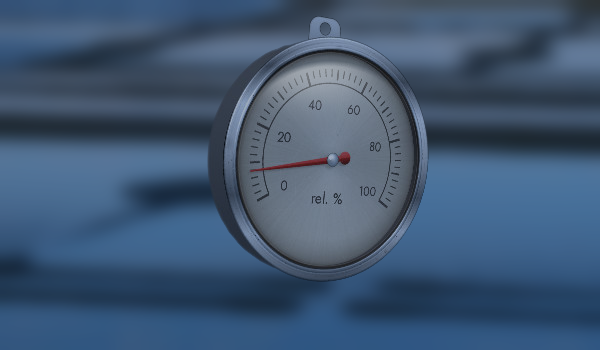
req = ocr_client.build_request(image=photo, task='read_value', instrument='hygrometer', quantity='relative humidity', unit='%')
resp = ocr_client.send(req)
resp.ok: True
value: 8 %
